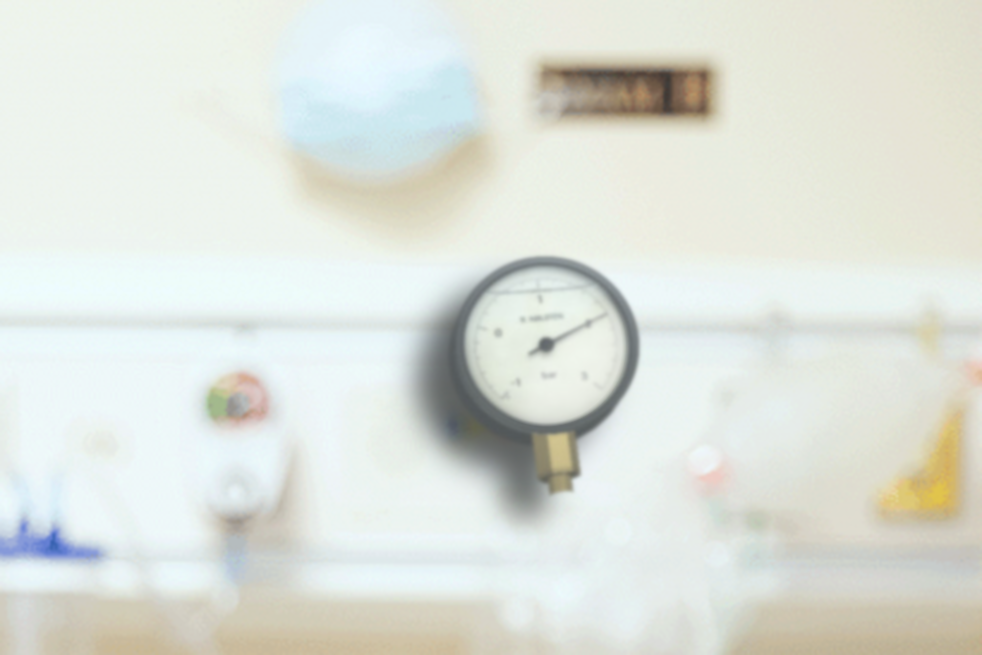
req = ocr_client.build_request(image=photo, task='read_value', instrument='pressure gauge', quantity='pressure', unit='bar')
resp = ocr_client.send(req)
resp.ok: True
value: 2 bar
